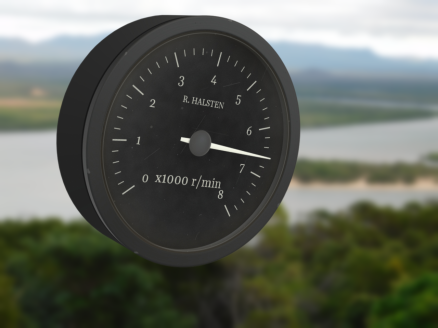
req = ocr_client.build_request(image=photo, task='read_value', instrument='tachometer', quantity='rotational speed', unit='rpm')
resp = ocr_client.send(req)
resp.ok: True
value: 6600 rpm
